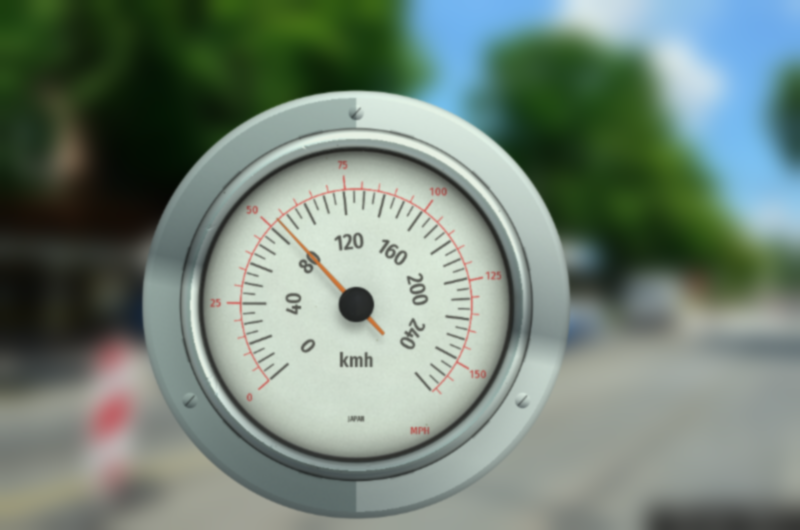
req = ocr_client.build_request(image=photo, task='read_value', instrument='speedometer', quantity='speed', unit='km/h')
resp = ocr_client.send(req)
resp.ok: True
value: 85 km/h
